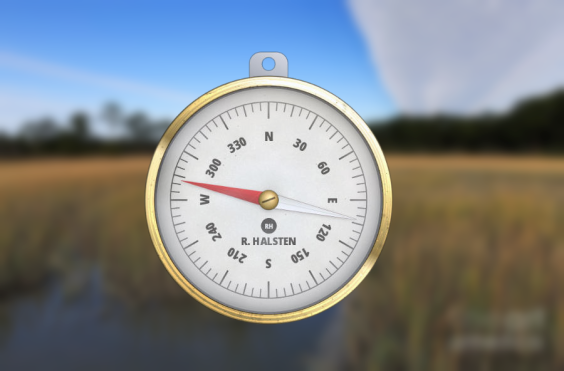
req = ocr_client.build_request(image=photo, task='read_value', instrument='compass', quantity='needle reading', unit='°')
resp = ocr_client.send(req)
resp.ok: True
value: 282.5 °
